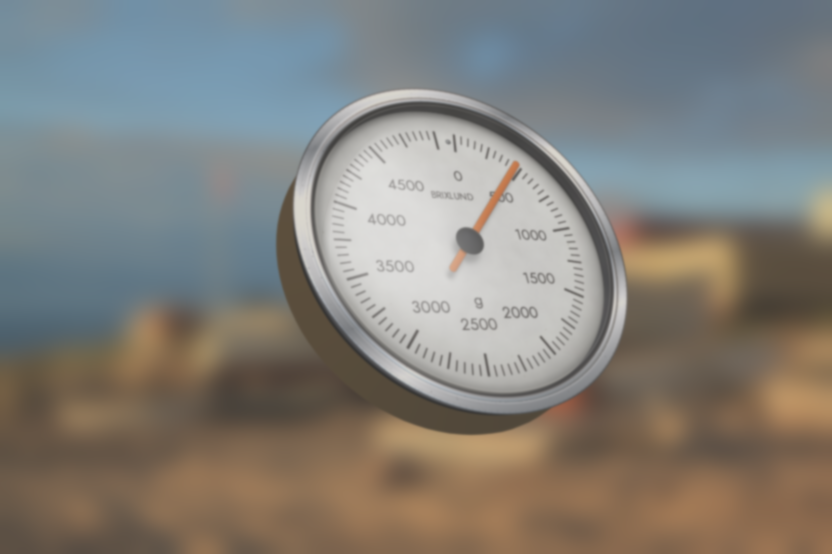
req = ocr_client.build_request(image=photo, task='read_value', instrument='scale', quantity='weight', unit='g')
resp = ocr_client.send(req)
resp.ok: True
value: 450 g
